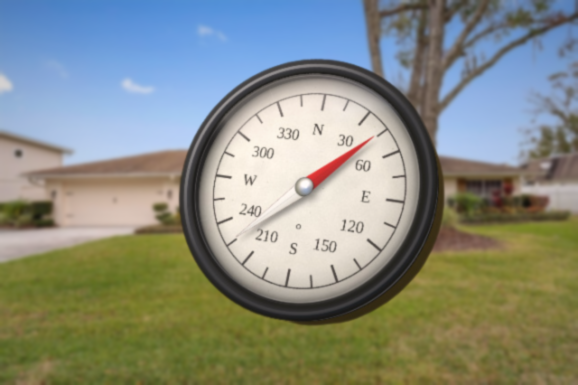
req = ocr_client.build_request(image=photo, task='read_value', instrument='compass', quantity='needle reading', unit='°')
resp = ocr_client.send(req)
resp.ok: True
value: 45 °
